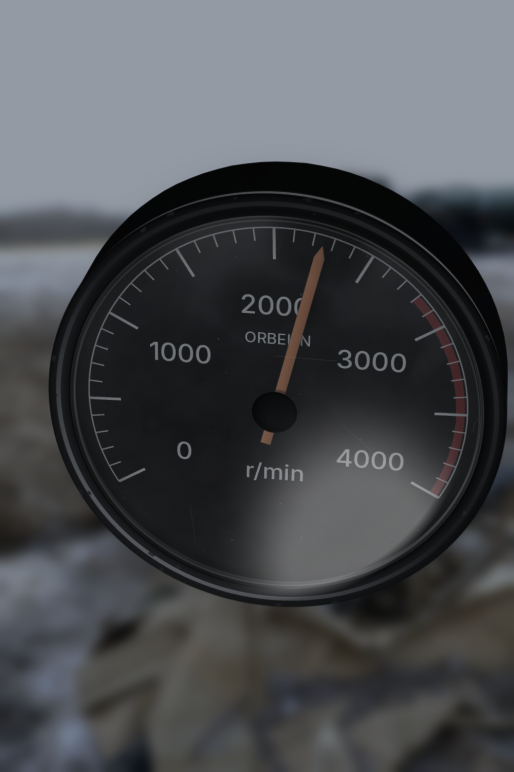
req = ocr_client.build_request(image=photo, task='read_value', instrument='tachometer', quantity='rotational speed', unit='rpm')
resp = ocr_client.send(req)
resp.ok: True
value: 2250 rpm
